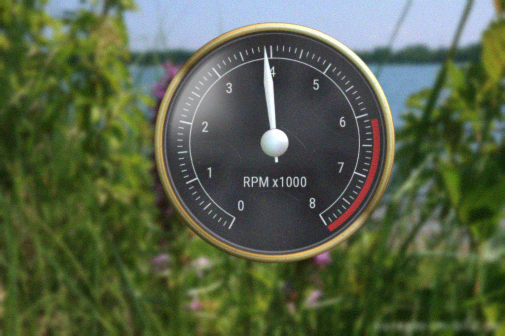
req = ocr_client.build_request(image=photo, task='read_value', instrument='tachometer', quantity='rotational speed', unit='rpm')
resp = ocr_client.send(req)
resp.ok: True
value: 3900 rpm
